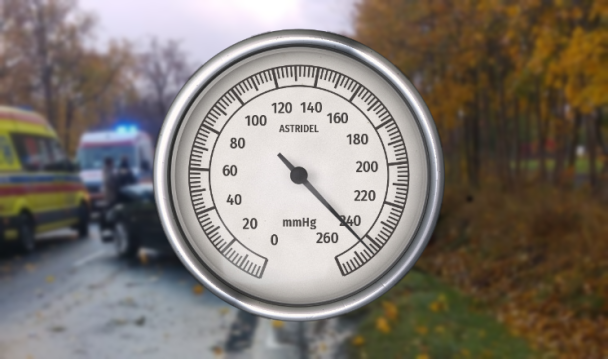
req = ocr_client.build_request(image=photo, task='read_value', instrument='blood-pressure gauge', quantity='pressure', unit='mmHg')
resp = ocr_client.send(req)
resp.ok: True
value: 244 mmHg
